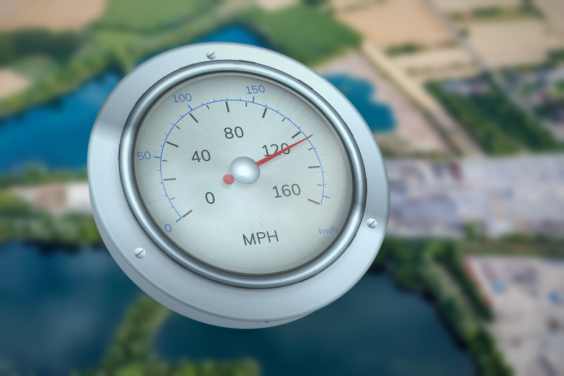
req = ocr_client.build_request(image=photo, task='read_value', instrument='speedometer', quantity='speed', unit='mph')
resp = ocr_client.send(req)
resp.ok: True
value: 125 mph
